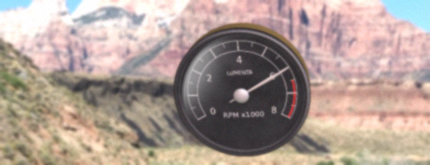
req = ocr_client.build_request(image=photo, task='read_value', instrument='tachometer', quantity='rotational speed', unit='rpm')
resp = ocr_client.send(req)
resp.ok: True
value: 6000 rpm
